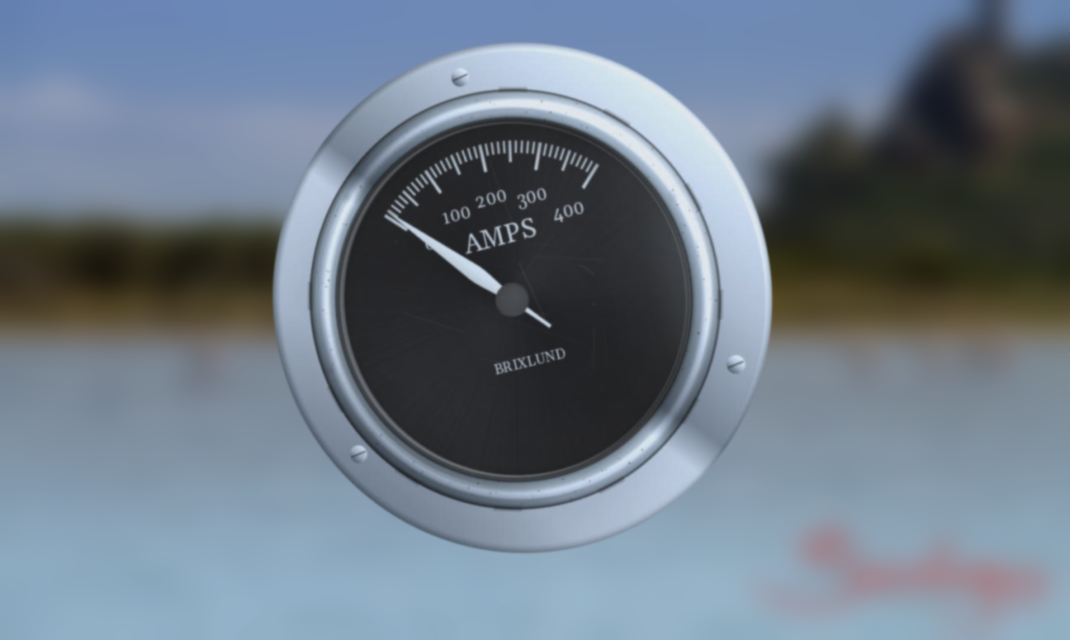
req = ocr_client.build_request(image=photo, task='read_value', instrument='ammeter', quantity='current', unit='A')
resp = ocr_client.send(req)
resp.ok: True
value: 10 A
